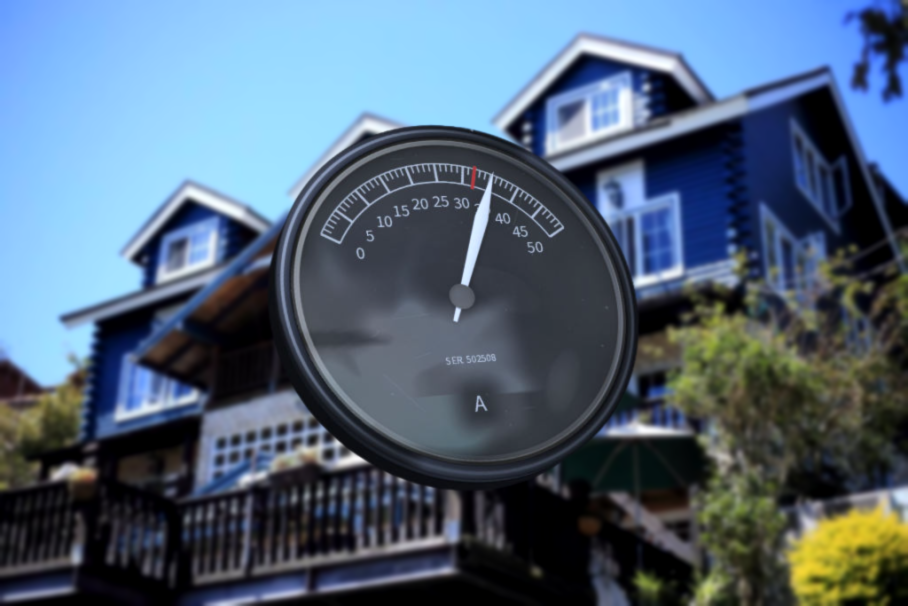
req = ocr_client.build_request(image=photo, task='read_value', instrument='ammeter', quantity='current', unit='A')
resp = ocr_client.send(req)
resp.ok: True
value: 35 A
